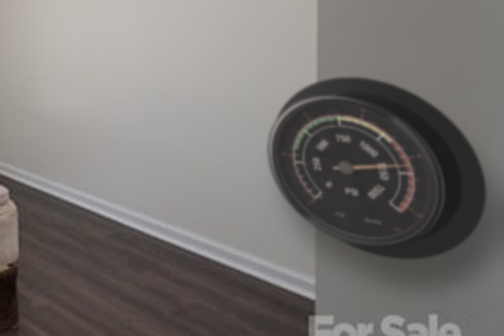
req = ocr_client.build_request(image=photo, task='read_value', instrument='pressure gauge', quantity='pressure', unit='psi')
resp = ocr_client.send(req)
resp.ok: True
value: 1200 psi
